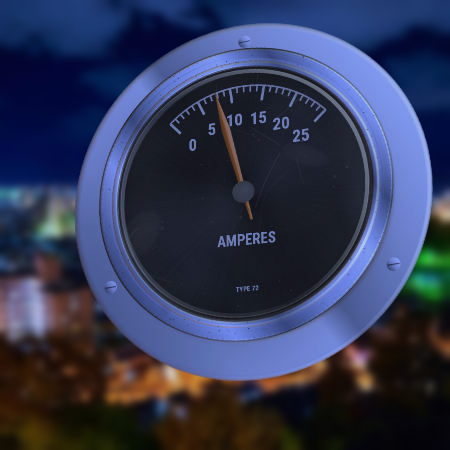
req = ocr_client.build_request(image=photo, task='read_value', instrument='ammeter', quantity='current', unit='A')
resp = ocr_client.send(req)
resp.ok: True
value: 8 A
